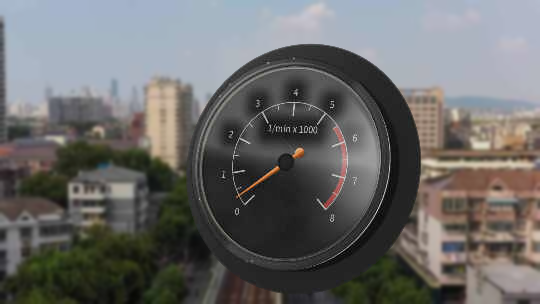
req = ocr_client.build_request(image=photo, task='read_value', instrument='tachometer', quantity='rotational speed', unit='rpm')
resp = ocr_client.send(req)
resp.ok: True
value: 250 rpm
